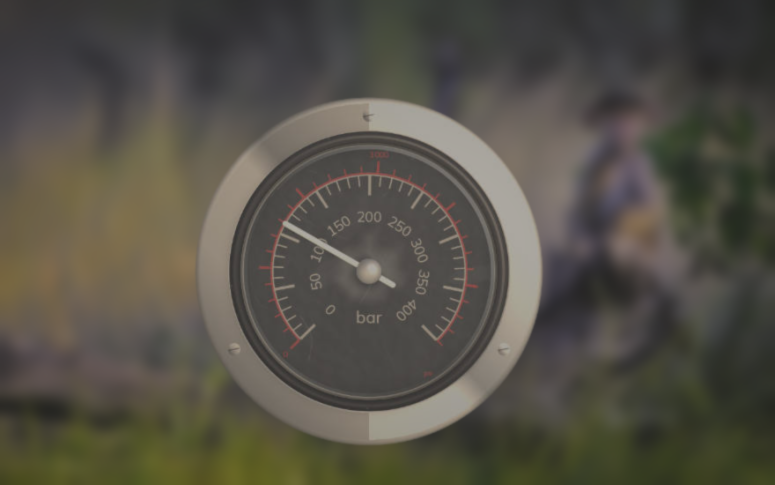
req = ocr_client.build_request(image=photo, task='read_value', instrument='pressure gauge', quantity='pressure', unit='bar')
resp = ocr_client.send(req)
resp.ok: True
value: 110 bar
